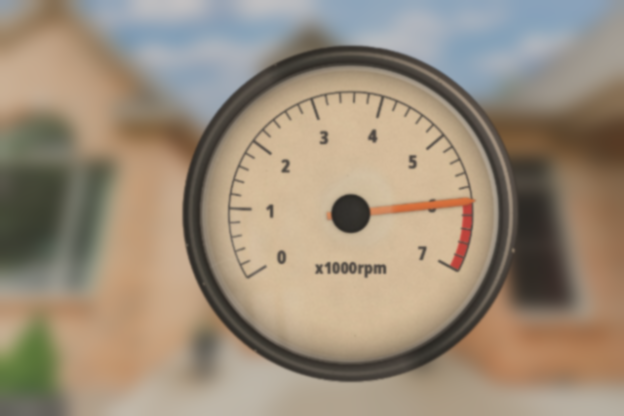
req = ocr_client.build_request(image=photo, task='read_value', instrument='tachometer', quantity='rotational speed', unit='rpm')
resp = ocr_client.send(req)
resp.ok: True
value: 6000 rpm
